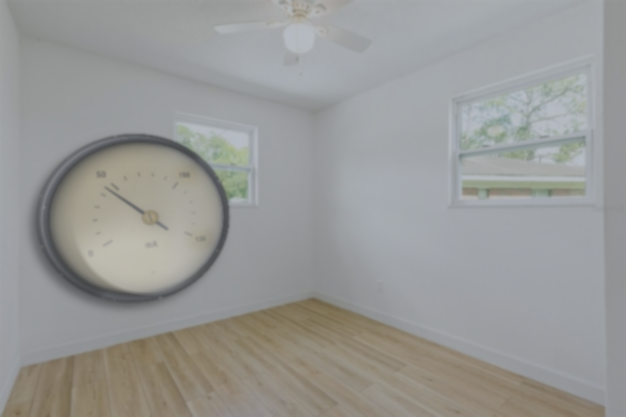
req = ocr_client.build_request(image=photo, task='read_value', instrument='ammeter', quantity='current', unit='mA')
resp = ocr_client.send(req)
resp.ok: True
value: 45 mA
